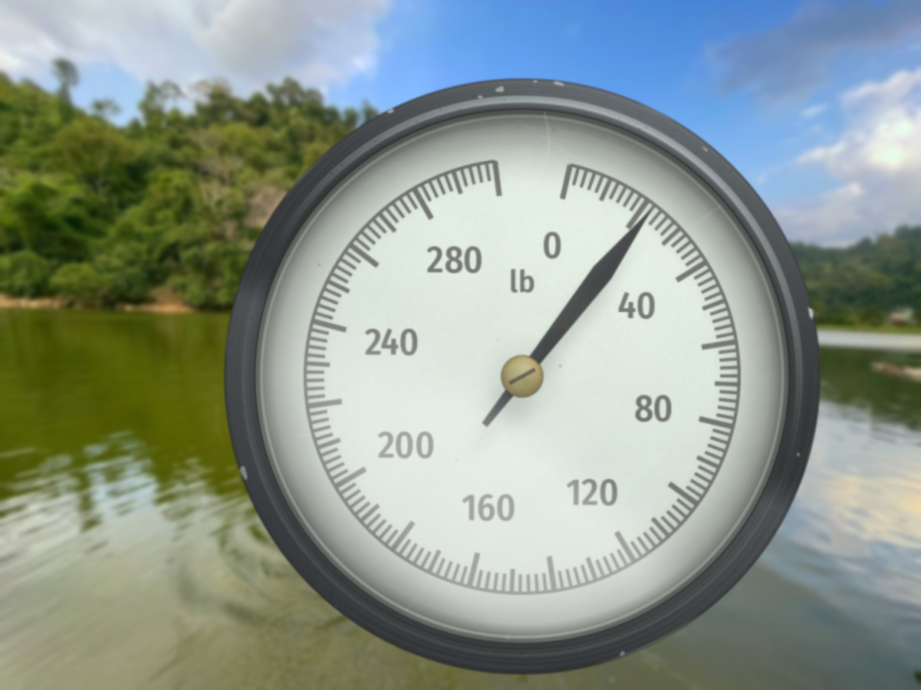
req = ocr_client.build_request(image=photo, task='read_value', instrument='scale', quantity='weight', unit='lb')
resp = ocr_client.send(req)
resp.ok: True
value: 22 lb
